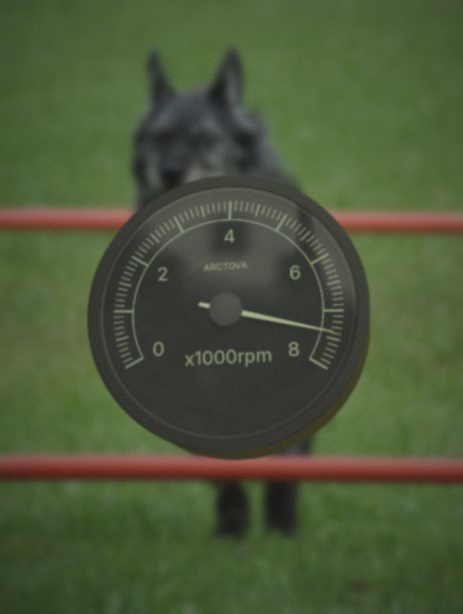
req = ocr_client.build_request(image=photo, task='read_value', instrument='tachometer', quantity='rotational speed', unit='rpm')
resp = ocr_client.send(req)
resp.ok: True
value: 7400 rpm
